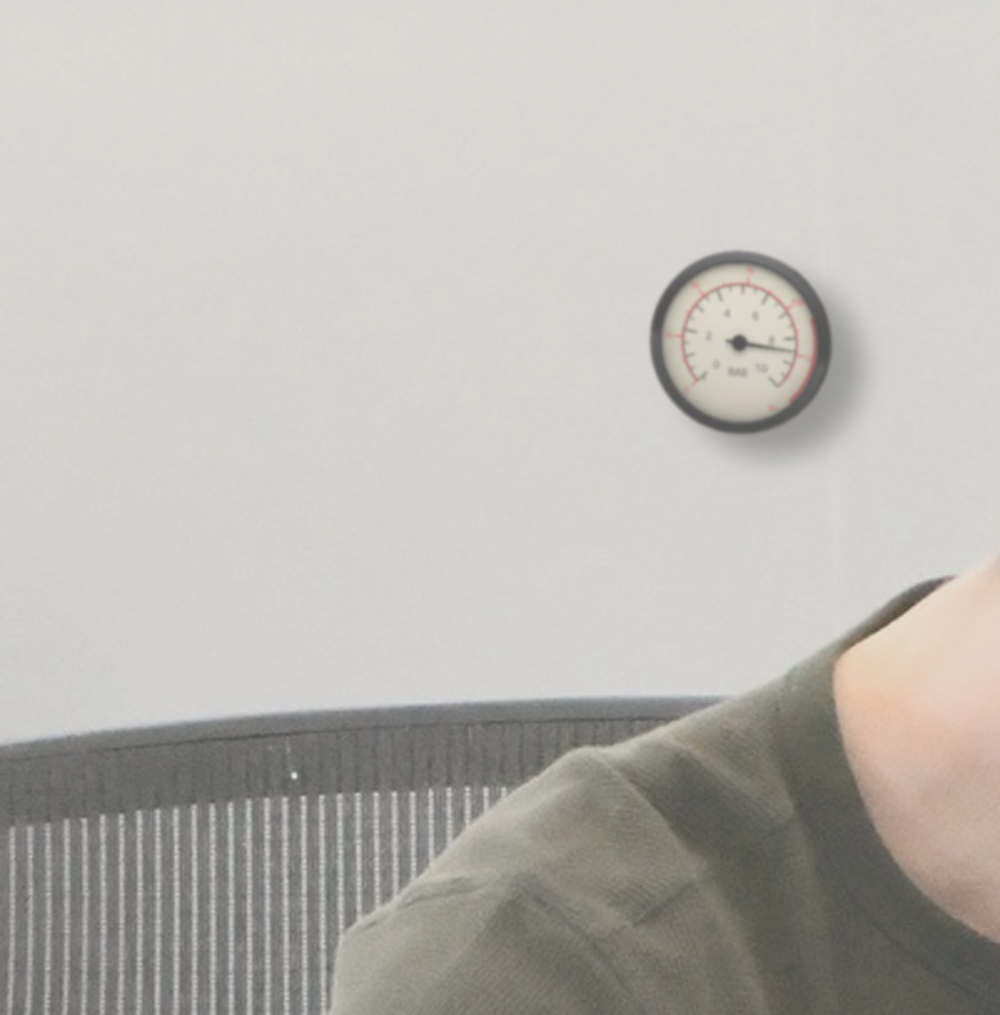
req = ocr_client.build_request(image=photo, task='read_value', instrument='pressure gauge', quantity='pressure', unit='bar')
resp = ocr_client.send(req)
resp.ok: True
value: 8.5 bar
